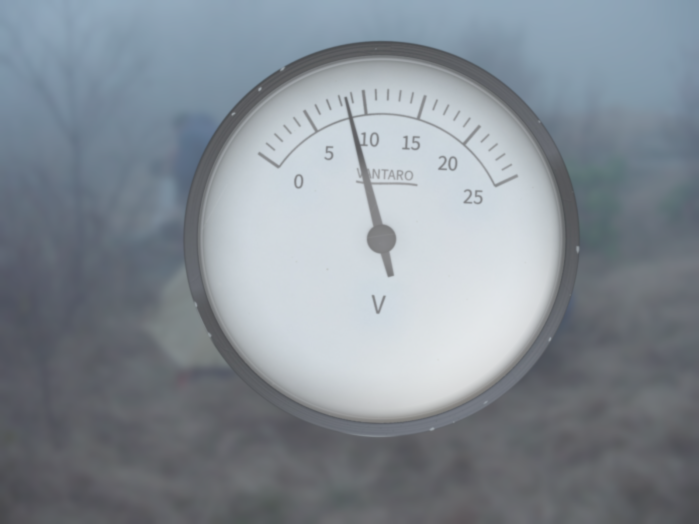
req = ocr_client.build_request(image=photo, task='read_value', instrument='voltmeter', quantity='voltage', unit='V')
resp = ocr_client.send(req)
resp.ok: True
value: 8.5 V
